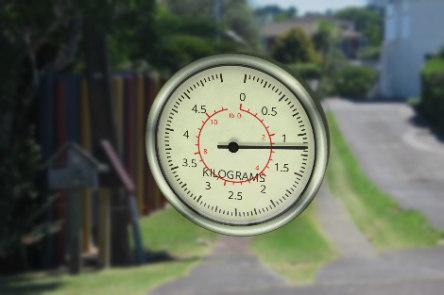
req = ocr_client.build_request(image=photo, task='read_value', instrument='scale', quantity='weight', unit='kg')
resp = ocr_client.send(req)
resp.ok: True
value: 1.15 kg
